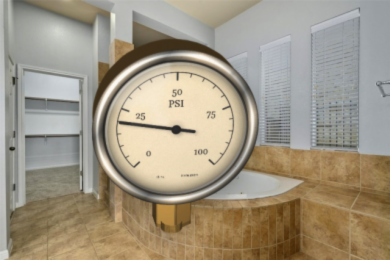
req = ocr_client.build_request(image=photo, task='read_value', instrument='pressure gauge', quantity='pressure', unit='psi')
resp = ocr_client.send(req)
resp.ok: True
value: 20 psi
